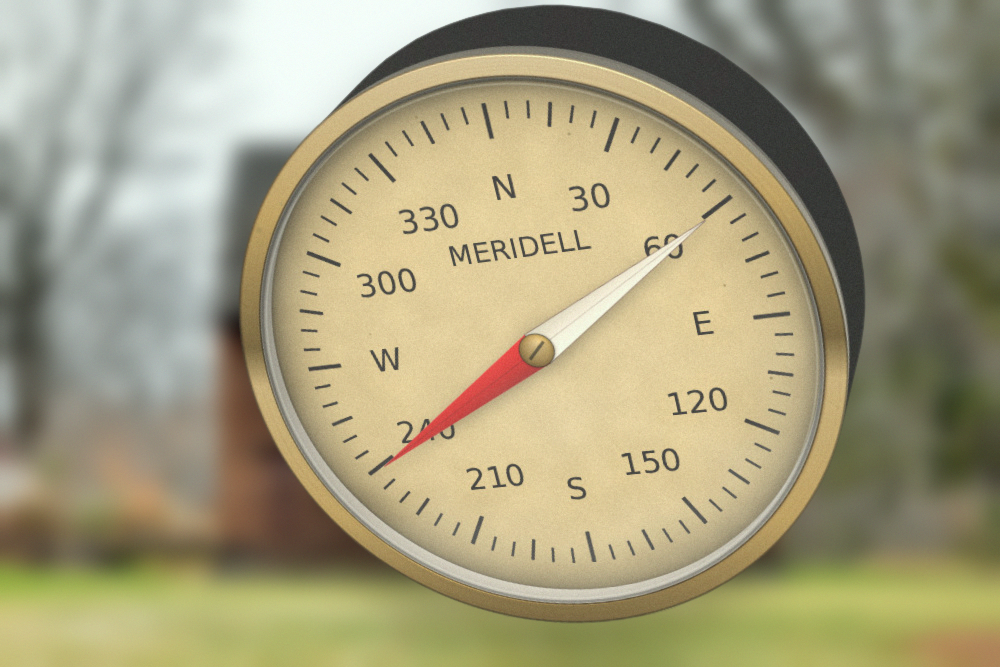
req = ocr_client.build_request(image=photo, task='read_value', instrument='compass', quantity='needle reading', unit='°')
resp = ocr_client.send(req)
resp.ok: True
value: 240 °
